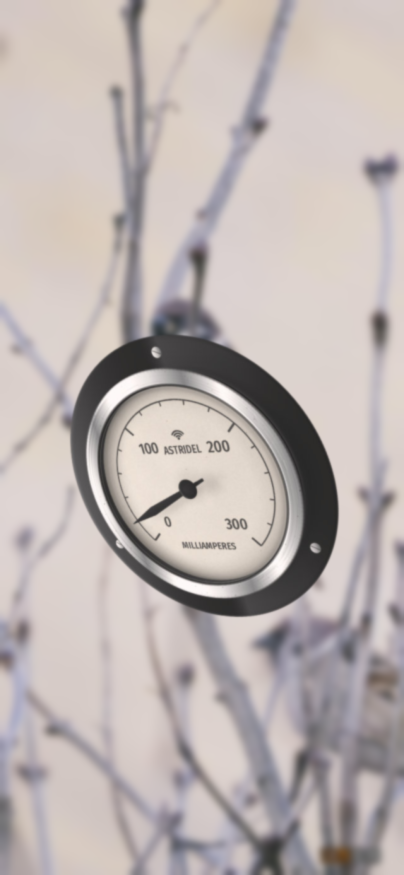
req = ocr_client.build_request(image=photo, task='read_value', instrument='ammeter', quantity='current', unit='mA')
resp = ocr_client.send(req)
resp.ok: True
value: 20 mA
